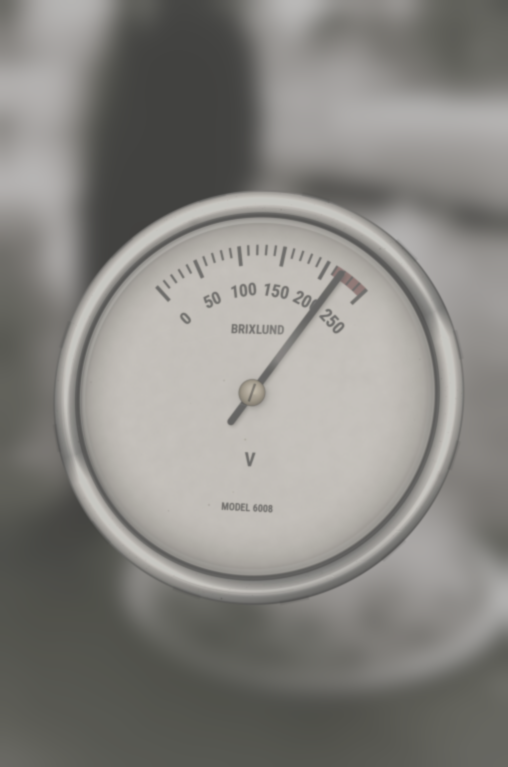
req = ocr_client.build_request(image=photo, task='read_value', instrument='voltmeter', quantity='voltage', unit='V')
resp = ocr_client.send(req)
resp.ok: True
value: 220 V
